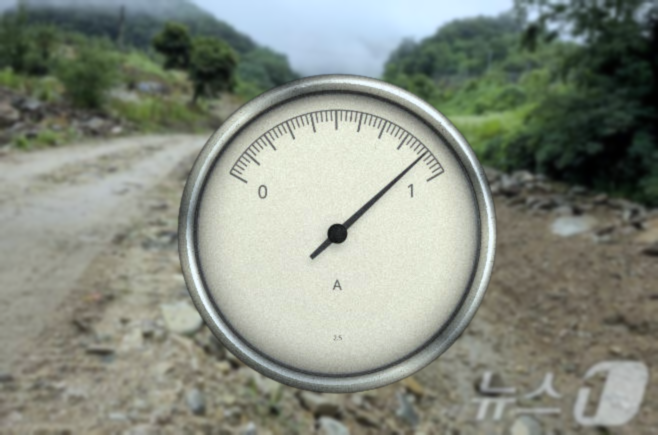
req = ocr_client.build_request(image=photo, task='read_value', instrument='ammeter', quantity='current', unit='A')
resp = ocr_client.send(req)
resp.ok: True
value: 0.9 A
